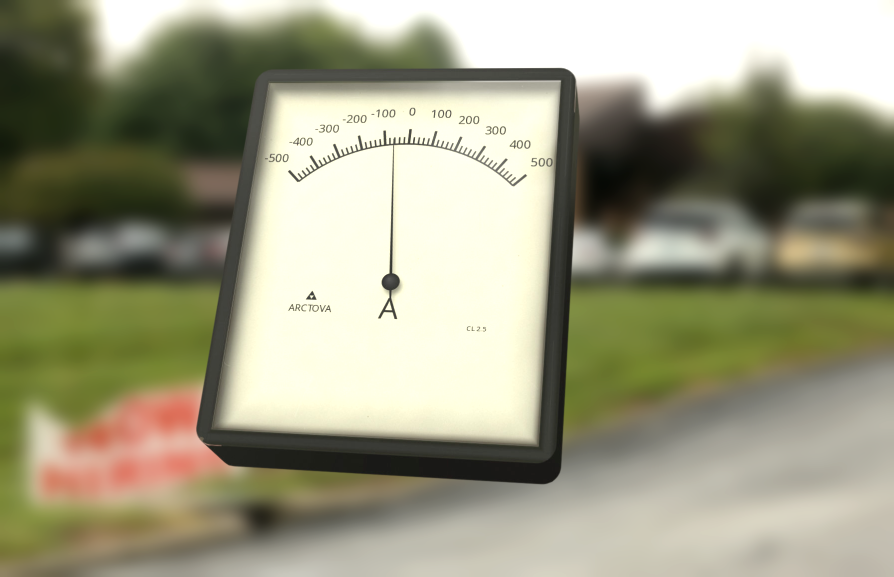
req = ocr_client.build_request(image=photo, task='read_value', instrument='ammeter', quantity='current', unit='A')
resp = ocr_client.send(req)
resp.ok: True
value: -60 A
